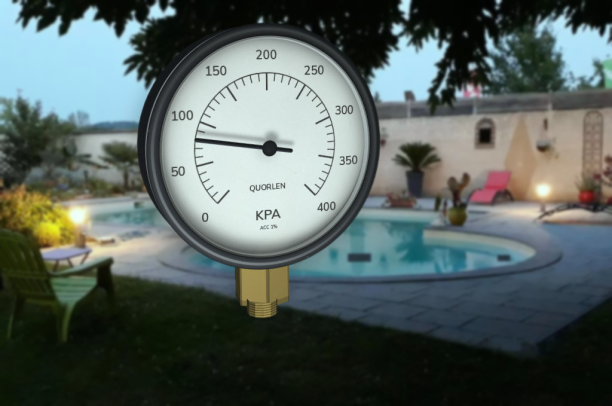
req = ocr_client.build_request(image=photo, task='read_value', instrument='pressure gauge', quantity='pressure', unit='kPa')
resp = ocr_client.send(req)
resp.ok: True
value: 80 kPa
